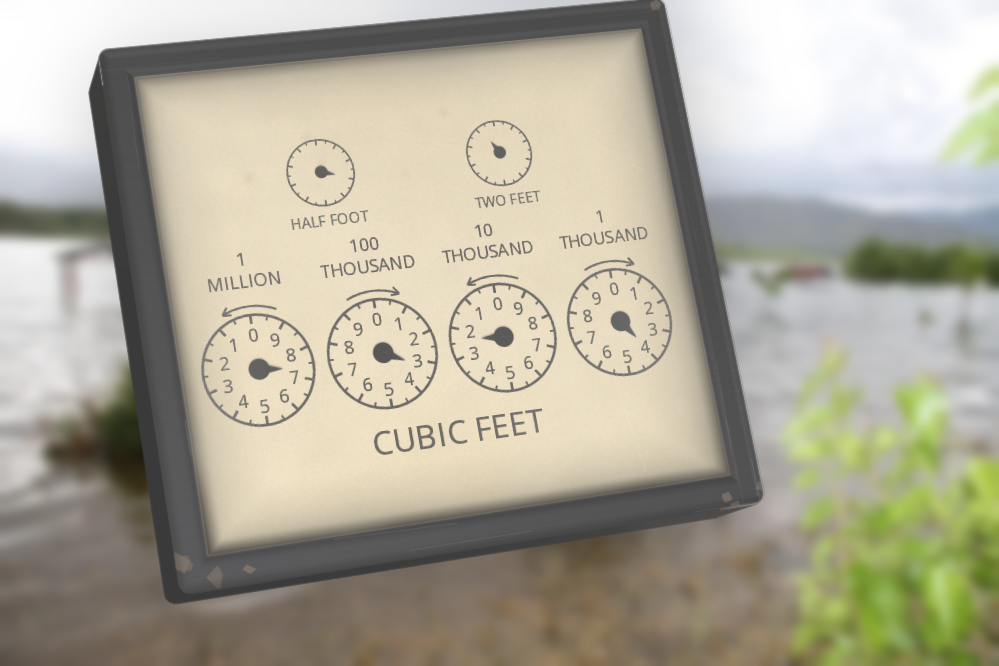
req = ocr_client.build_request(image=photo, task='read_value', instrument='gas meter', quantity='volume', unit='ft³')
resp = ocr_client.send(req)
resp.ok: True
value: 732400 ft³
